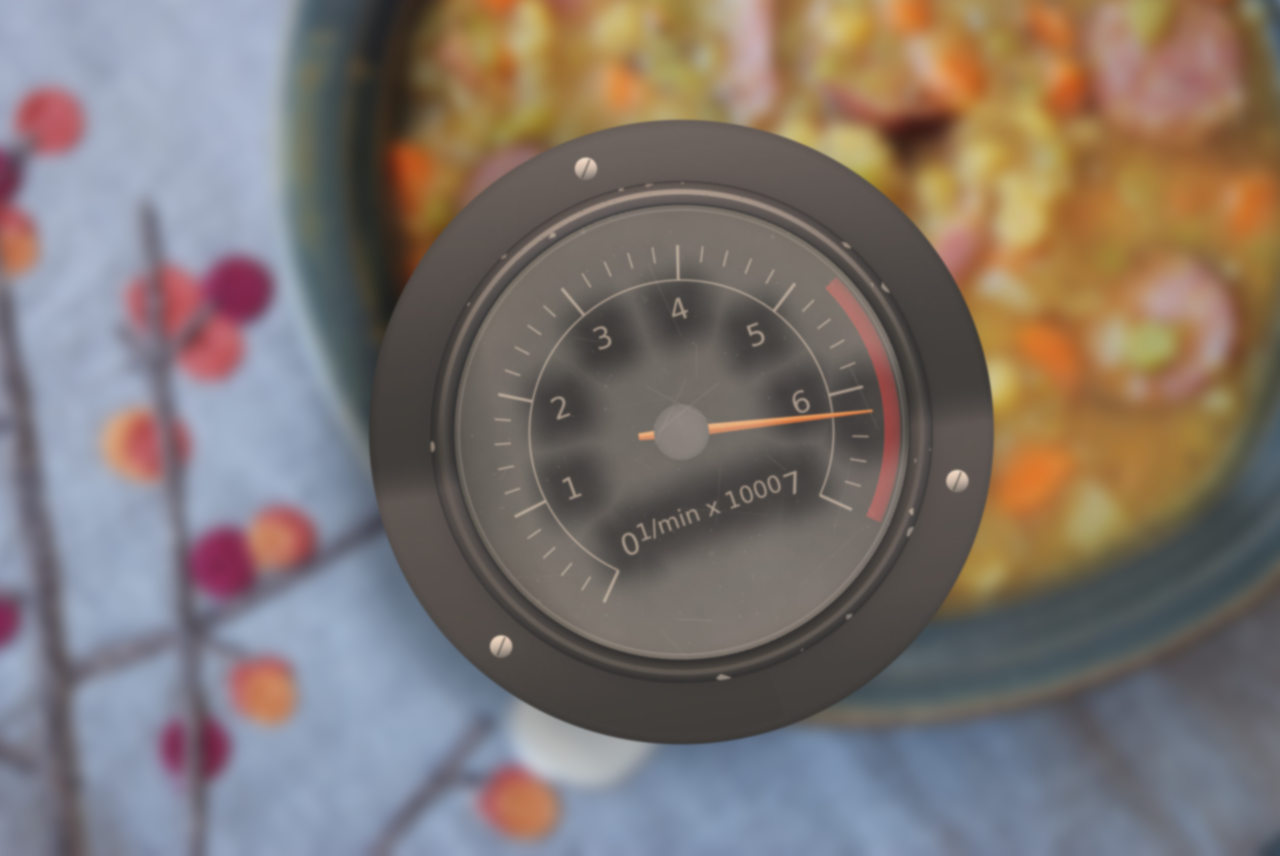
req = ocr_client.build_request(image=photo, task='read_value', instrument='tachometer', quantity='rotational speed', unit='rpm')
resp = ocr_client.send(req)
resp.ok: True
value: 6200 rpm
